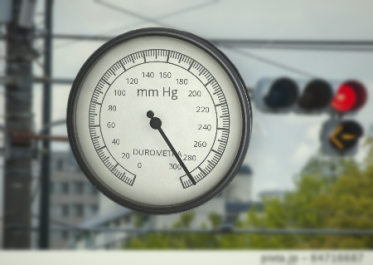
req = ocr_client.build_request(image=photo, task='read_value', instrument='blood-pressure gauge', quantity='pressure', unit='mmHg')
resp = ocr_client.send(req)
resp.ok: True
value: 290 mmHg
